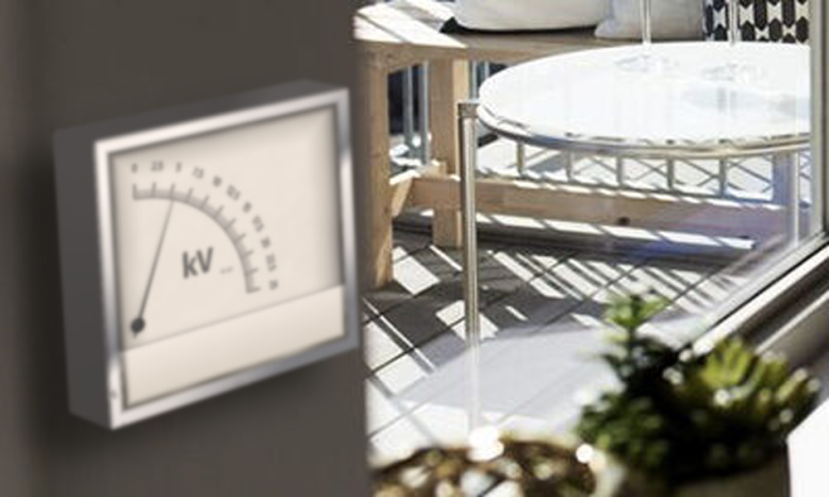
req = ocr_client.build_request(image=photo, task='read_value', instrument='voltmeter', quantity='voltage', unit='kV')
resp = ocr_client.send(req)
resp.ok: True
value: 5 kV
